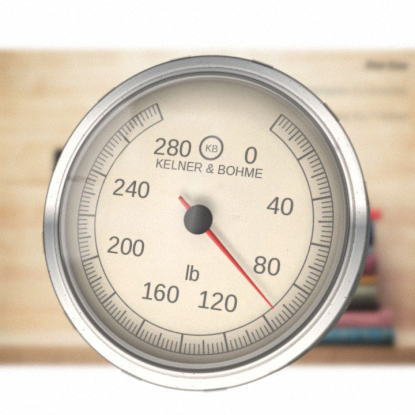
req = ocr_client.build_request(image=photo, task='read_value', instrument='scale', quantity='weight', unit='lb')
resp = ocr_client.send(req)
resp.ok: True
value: 94 lb
